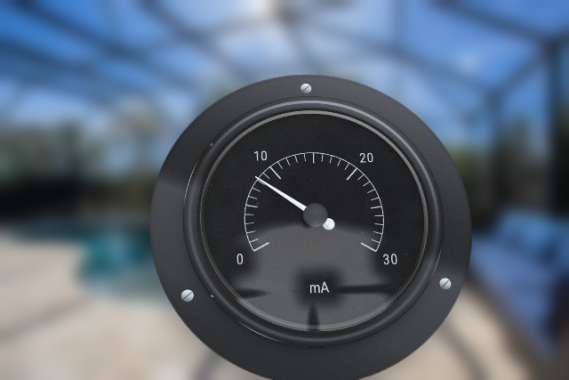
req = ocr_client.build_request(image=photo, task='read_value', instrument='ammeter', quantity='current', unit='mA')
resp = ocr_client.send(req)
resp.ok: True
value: 8 mA
